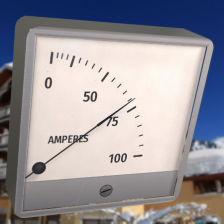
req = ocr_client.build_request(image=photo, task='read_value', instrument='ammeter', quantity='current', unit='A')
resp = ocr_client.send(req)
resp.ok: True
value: 70 A
